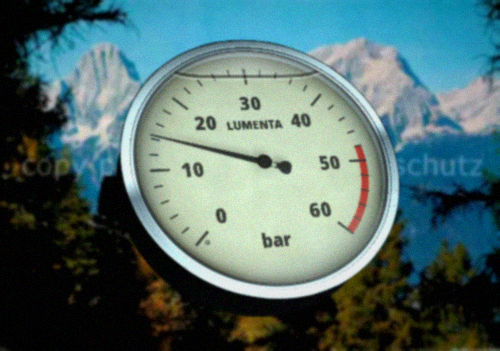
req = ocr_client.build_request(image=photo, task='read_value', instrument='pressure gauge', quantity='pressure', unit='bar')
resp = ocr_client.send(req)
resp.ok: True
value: 14 bar
